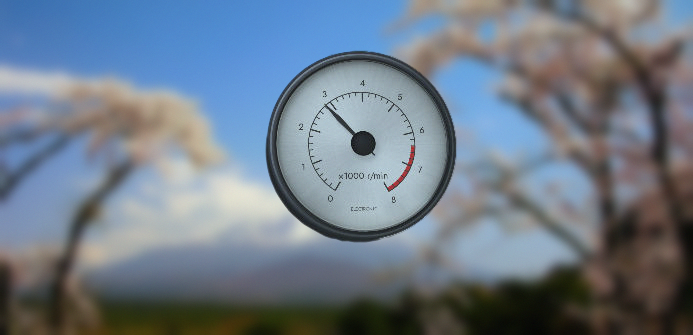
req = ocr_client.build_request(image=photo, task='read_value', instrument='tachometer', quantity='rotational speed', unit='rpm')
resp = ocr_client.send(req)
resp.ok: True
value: 2800 rpm
